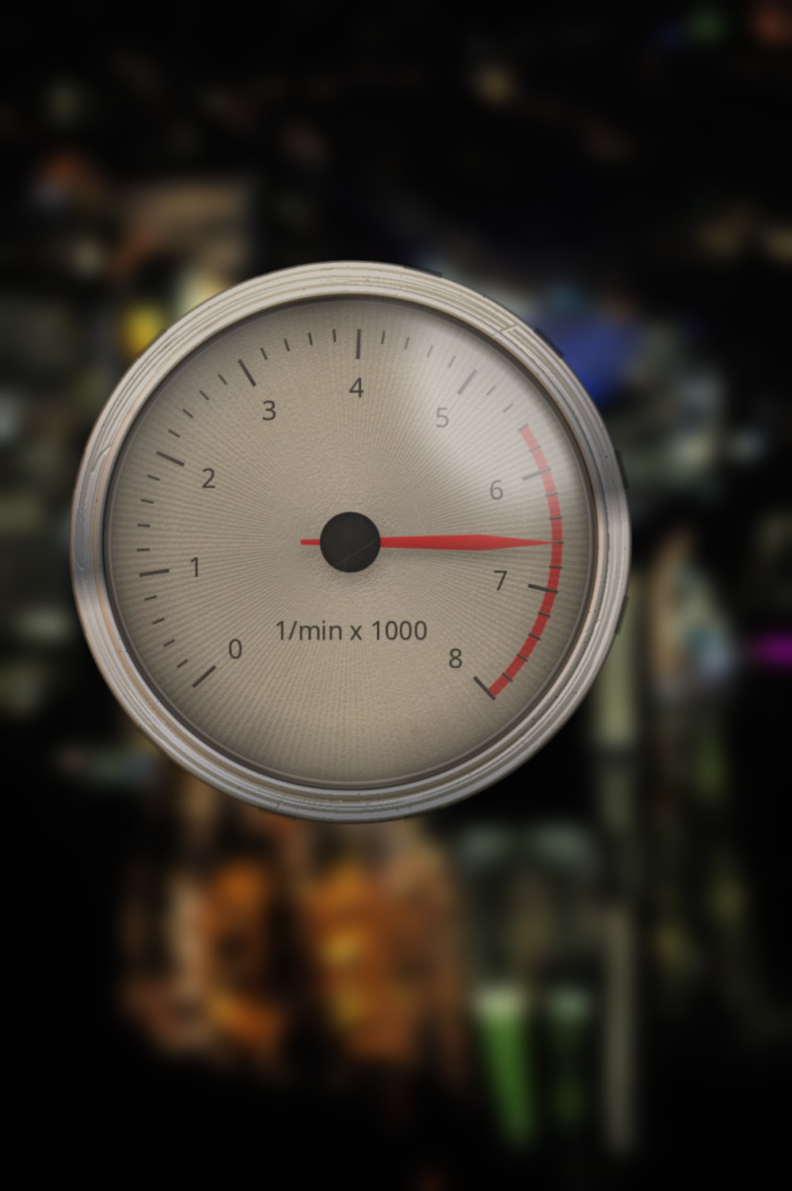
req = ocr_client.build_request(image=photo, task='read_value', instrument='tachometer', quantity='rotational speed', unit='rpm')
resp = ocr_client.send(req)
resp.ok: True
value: 6600 rpm
